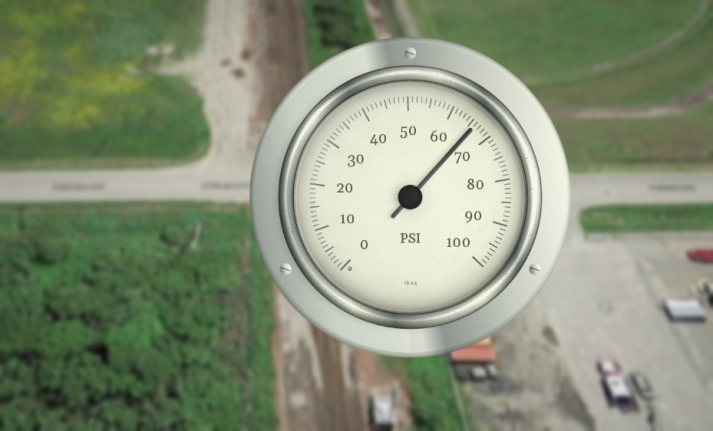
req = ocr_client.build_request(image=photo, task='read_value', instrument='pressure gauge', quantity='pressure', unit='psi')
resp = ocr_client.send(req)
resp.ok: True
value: 66 psi
